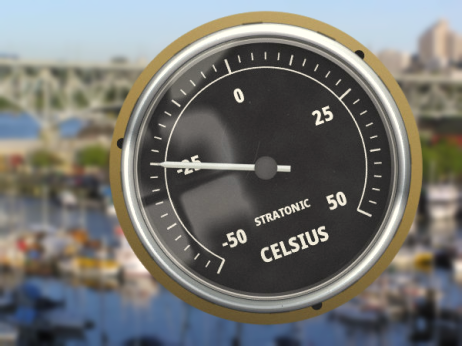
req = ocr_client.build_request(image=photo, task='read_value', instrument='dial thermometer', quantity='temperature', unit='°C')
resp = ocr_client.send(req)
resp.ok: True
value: -25 °C
